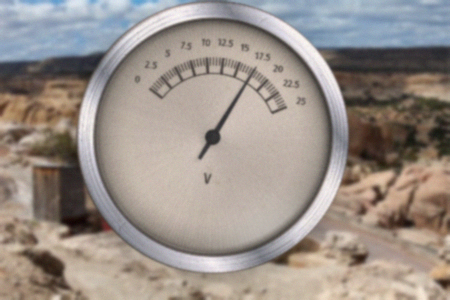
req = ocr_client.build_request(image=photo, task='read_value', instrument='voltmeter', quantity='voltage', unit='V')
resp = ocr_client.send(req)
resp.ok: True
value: 17.5 V
